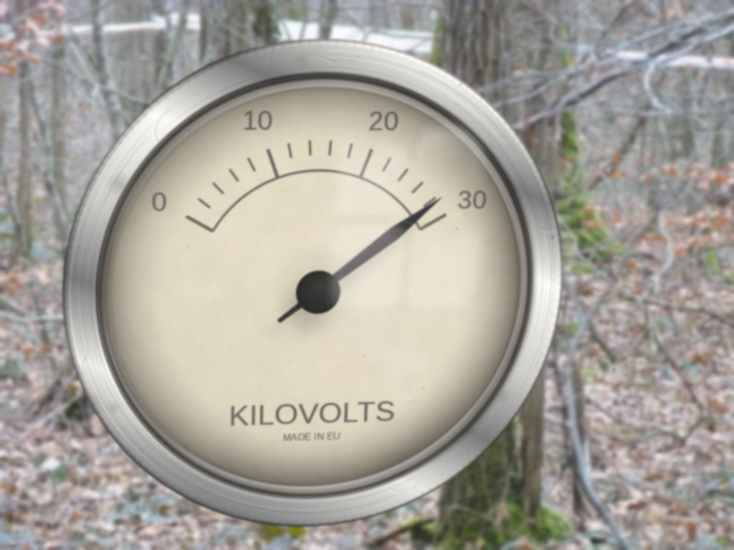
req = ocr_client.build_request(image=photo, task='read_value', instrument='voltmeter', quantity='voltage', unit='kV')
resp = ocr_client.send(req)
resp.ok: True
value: 28 kV
